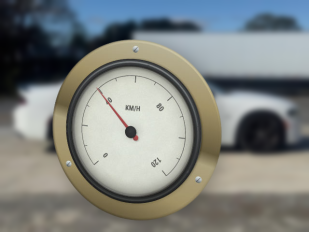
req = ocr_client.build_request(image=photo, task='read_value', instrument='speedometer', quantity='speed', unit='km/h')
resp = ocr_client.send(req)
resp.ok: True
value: 40 km/h
